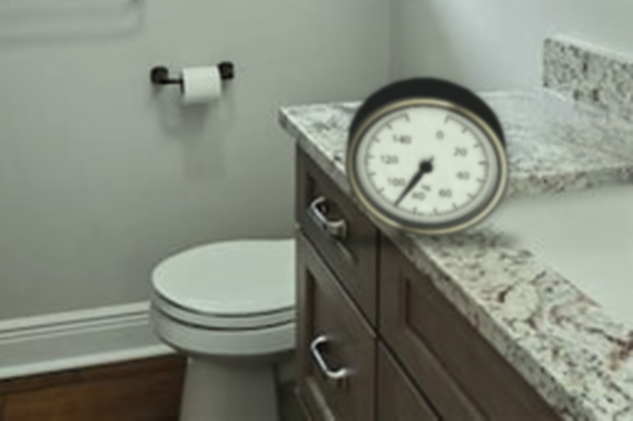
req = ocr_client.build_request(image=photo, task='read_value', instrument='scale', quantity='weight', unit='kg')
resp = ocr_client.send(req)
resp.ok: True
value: 90 kg
